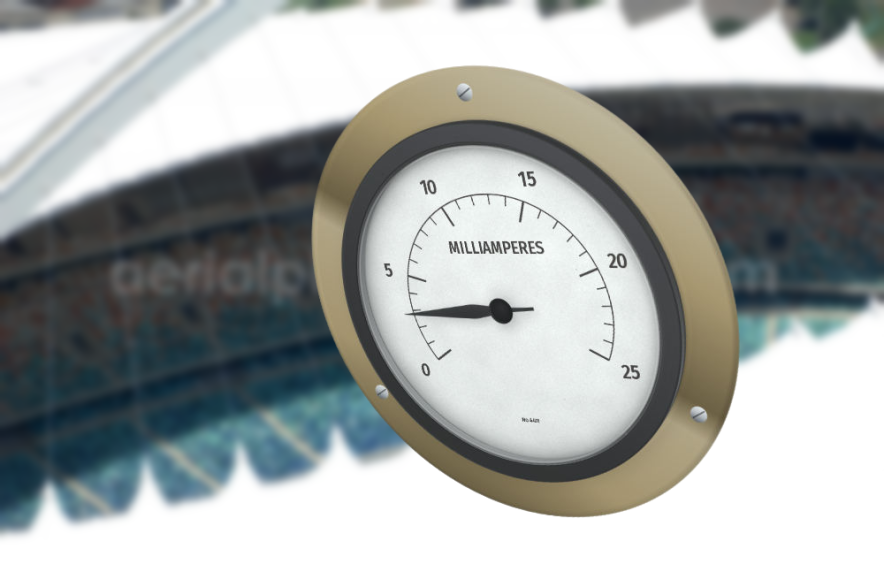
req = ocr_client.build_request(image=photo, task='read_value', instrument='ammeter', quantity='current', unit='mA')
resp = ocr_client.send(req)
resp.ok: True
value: 3 mA
